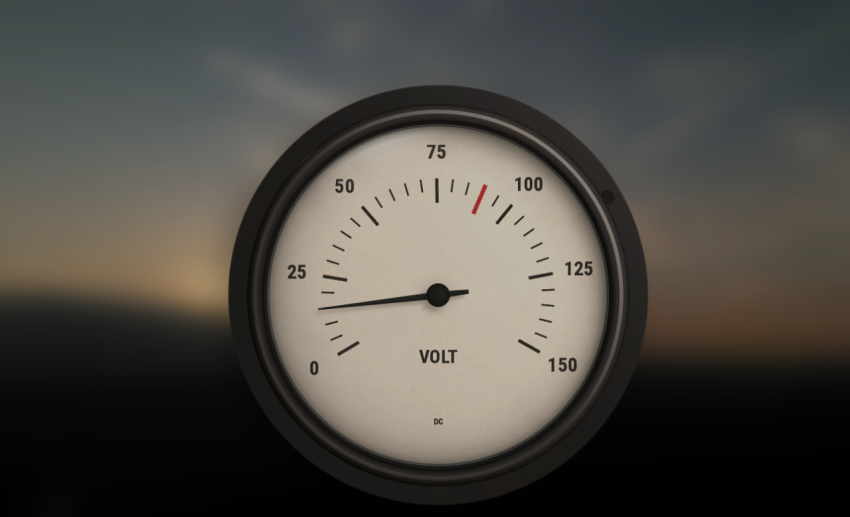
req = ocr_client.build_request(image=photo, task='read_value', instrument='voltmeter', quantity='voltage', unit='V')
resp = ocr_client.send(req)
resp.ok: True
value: 15 V
